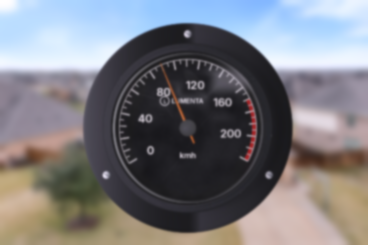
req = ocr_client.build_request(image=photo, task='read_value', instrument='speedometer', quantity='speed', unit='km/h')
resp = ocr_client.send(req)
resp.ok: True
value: 90 km/h
